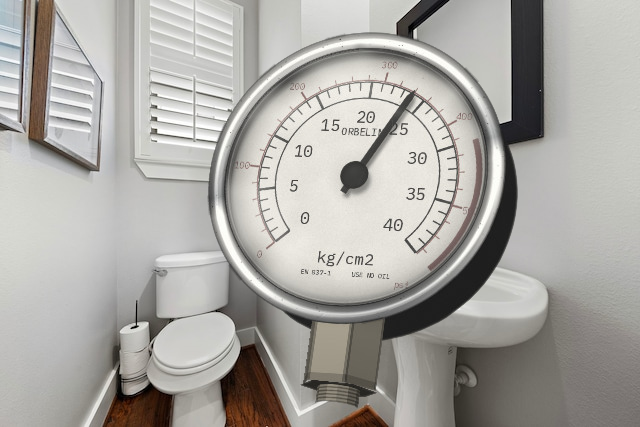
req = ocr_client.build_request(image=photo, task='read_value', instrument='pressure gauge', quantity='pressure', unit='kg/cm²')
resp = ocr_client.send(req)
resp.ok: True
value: 24 kg/cm²
